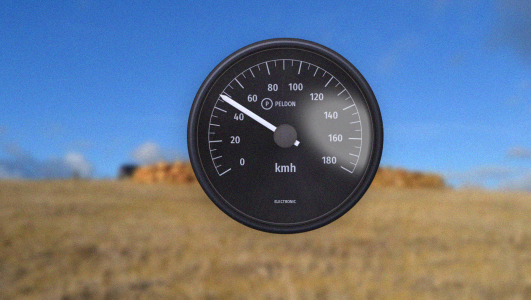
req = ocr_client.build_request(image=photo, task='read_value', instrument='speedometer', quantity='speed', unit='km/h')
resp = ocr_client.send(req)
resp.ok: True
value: 47.5 km/h
